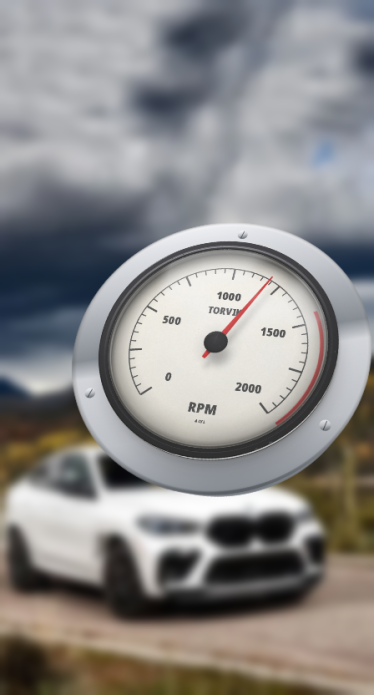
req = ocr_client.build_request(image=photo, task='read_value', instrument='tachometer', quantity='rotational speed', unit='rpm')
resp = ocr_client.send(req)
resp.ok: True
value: 1200 rpm
